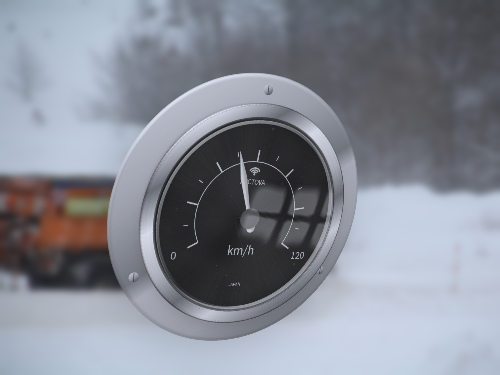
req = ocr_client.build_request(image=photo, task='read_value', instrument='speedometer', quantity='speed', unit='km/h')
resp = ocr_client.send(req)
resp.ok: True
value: 50 km/h
